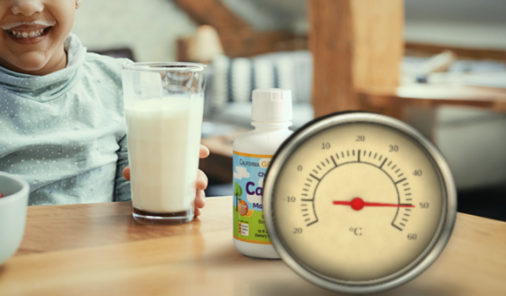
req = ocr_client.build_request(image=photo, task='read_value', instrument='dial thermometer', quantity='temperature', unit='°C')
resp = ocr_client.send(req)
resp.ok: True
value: 50 °C
